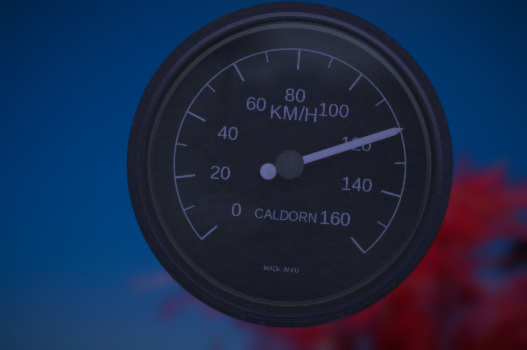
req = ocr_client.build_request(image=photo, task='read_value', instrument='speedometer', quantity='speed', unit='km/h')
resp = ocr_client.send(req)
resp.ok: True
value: 120 km/h
